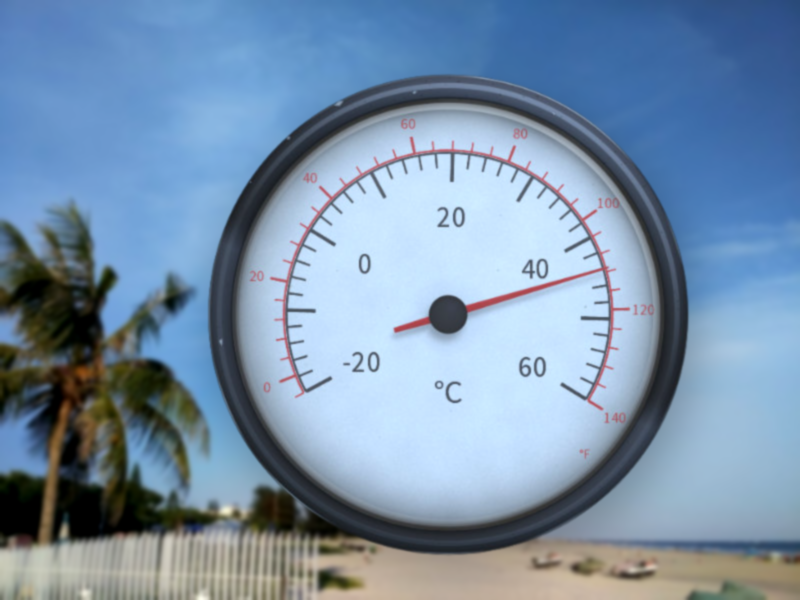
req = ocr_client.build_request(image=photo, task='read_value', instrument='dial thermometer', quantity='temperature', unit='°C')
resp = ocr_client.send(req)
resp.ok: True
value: 44 °C
